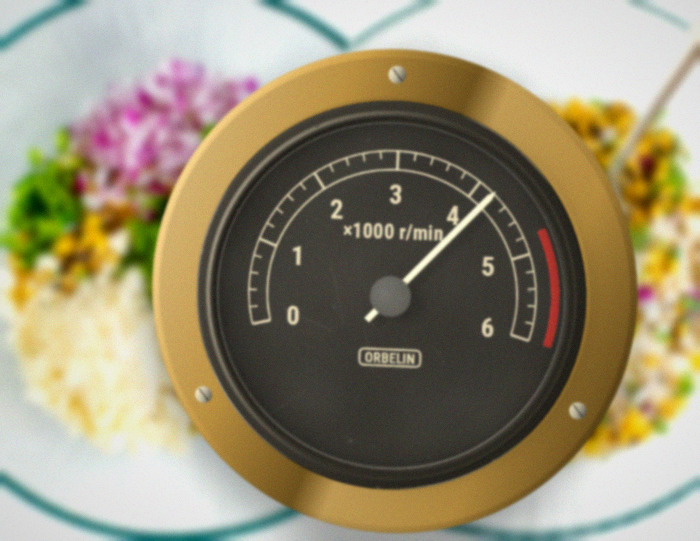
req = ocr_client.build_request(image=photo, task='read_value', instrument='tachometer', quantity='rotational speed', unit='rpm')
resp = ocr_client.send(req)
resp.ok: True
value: 4200 rpm
